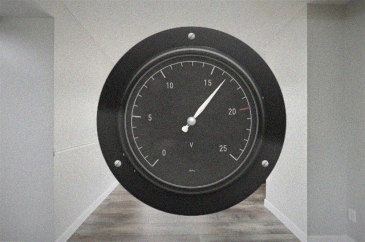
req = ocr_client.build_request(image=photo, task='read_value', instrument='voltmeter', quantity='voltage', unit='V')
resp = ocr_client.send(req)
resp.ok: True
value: 16.5 V
